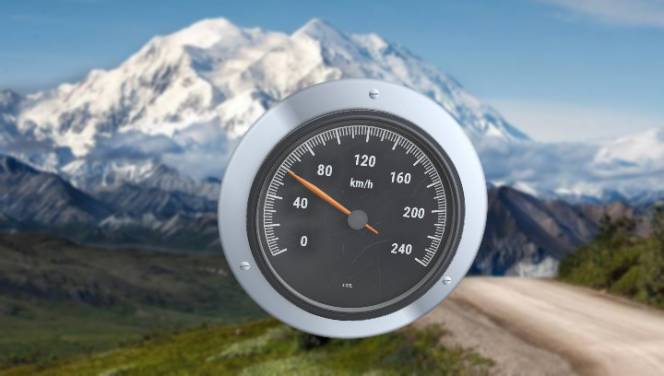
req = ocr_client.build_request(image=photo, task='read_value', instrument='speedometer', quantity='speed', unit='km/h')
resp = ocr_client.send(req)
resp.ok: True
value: 60 km/h
